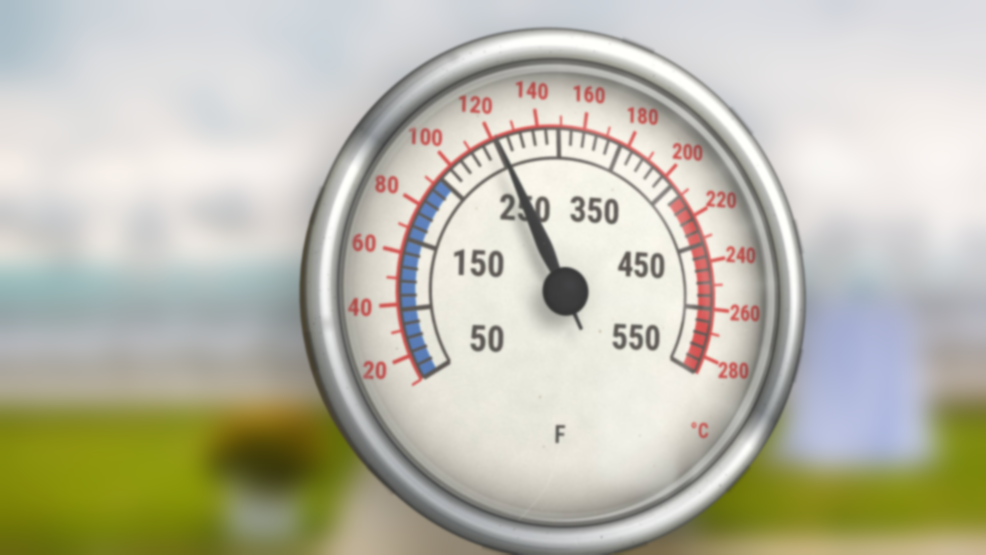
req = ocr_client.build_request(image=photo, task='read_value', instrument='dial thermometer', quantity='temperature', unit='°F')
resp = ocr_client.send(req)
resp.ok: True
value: 250 °F
